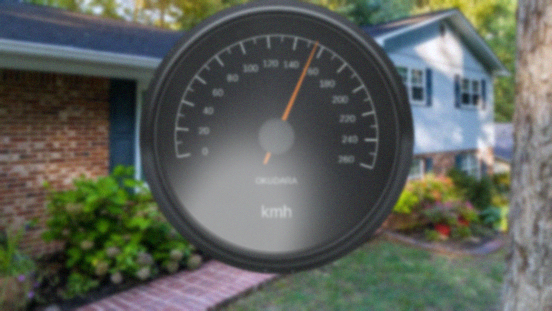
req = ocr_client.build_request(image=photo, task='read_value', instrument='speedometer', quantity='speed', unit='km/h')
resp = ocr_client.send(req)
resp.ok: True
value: 155 km/h
